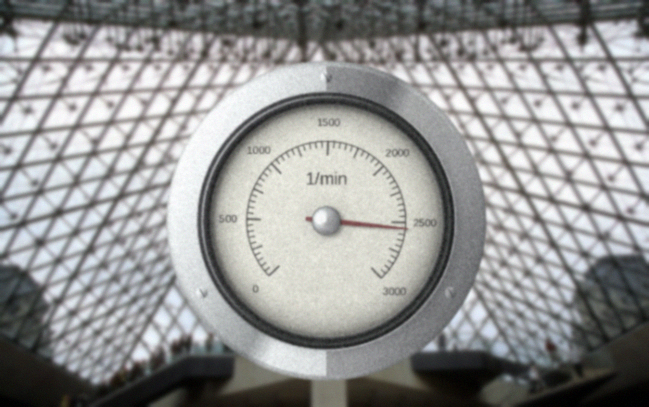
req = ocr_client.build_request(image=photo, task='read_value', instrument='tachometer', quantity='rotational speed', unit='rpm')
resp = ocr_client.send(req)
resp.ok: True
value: 2550 rpm
